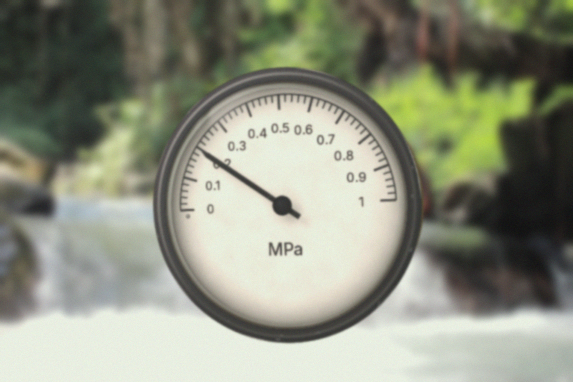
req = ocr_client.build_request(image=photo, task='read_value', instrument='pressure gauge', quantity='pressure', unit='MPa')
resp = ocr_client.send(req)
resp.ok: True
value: 0.2 MPa
